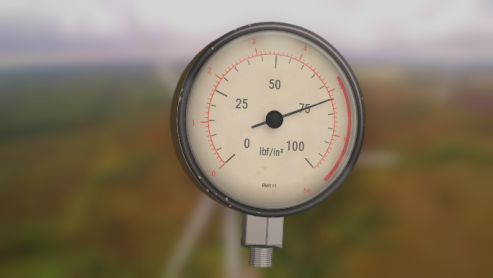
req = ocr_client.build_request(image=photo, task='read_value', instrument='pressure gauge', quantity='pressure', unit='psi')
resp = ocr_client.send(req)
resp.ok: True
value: 75 psi
